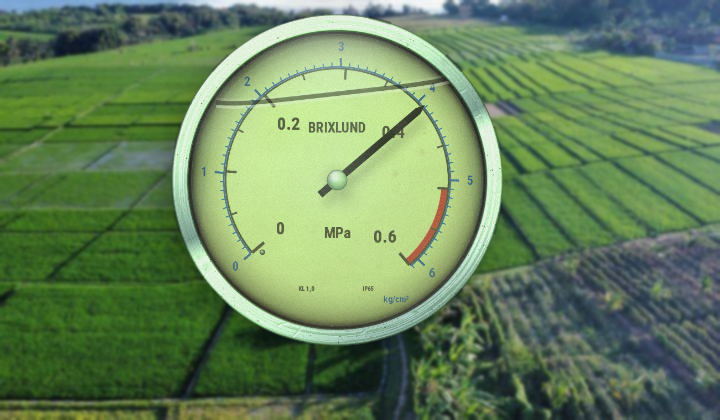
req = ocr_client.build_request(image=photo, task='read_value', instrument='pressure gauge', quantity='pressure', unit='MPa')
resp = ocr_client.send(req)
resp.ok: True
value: 0.4 MPa
